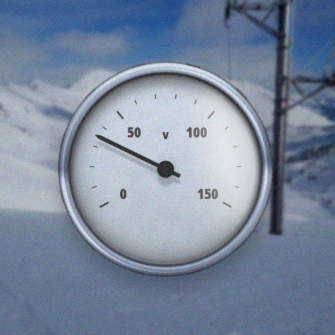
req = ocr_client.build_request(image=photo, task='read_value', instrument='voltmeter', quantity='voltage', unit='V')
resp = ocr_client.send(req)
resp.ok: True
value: 35 V
